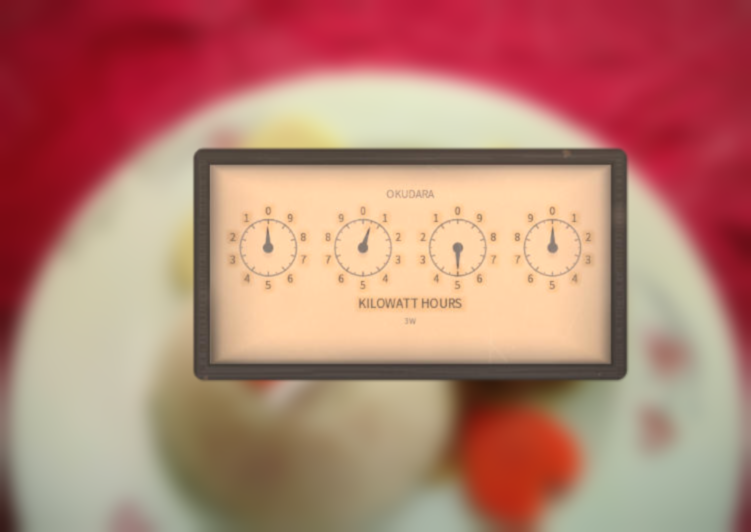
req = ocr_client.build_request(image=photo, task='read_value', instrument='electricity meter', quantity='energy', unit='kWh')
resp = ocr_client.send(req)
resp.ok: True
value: 50 kWh
